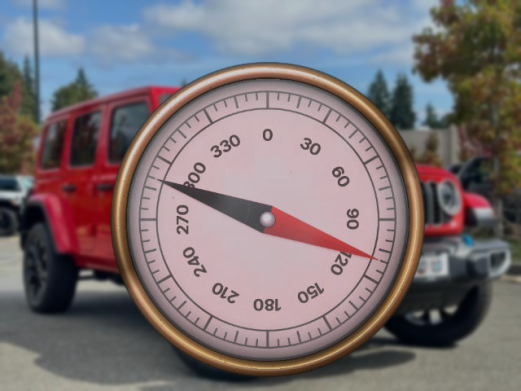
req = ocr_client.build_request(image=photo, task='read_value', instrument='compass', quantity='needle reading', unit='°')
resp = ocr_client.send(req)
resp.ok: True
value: 110 °
